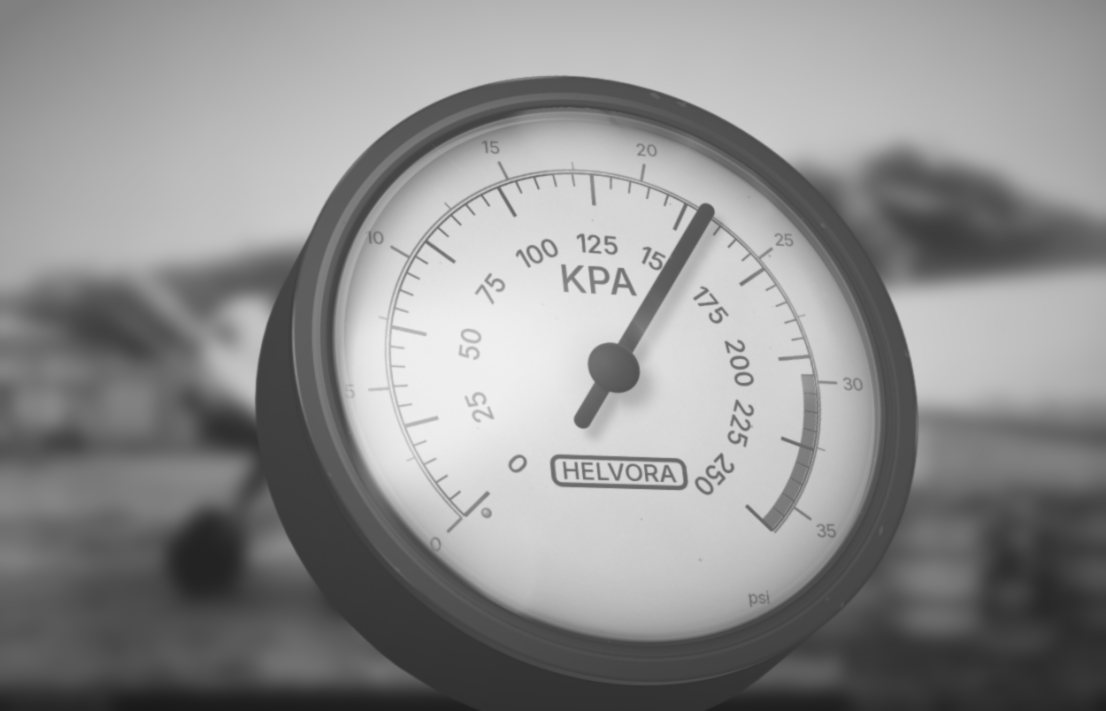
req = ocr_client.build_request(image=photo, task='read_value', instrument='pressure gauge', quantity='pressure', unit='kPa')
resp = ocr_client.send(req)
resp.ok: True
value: 155 kPa
